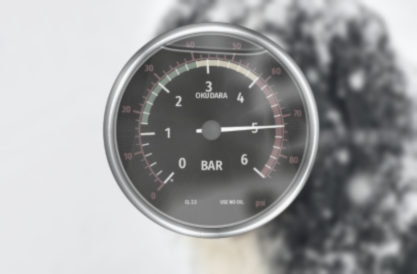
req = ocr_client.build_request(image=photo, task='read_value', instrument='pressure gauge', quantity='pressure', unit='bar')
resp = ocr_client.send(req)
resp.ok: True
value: 5 bar
